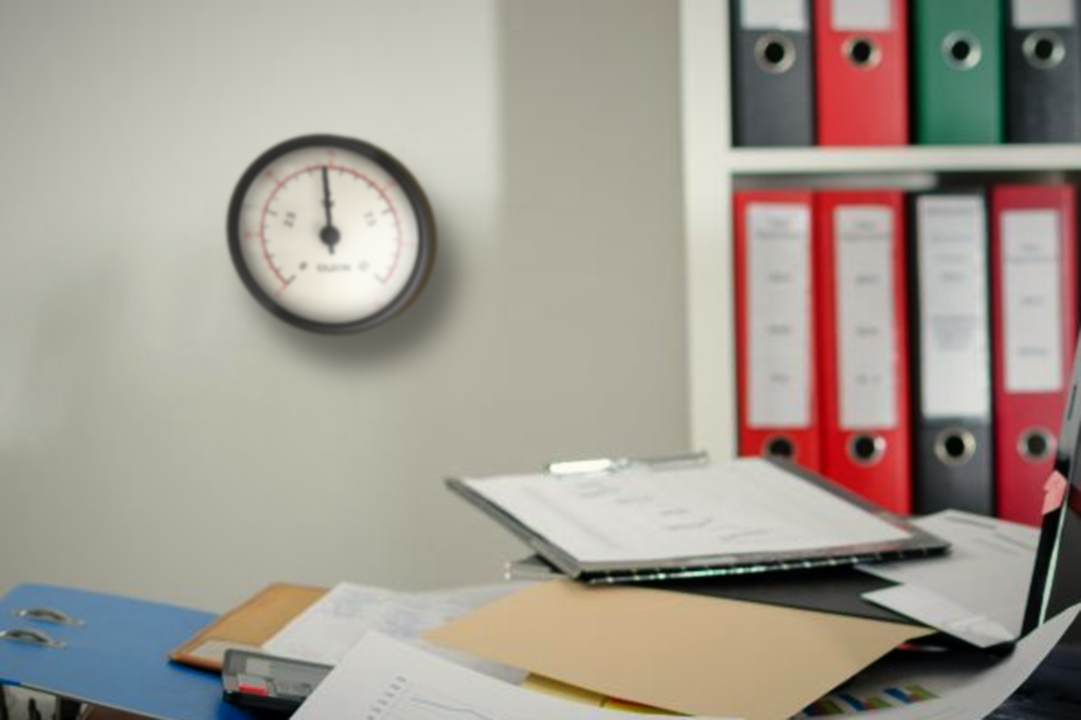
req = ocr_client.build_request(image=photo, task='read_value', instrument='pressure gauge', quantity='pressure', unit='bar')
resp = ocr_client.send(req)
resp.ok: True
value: 5 bar
